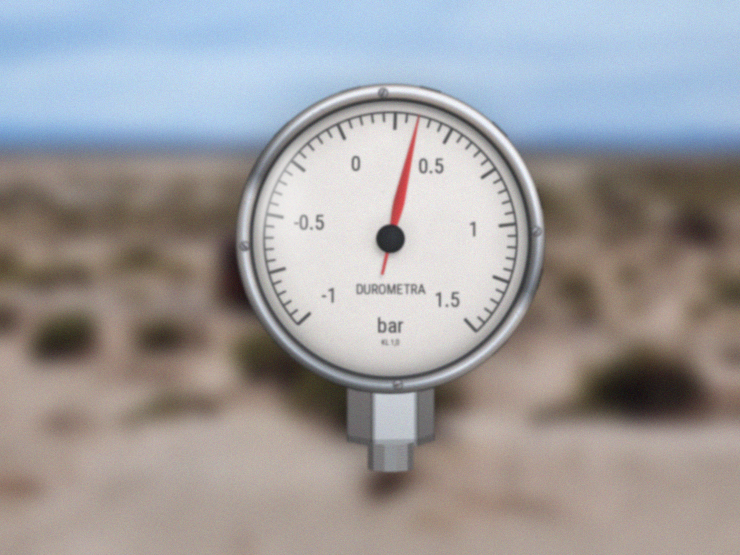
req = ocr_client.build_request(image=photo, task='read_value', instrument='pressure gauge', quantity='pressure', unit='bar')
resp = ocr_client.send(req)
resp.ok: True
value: 0.35 bar
